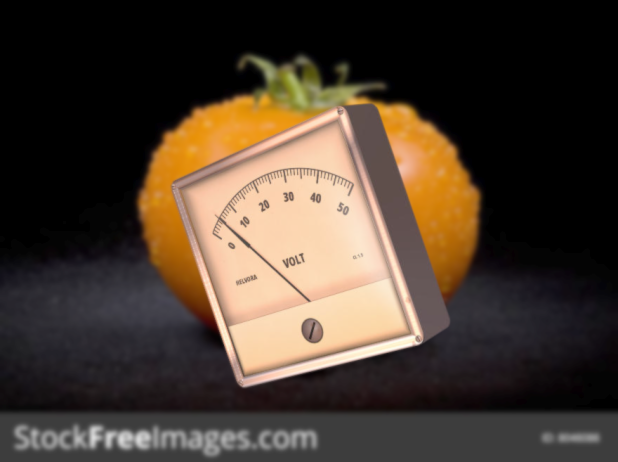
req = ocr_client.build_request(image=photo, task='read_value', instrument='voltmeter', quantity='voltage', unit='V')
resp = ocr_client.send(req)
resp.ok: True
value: 5 V
